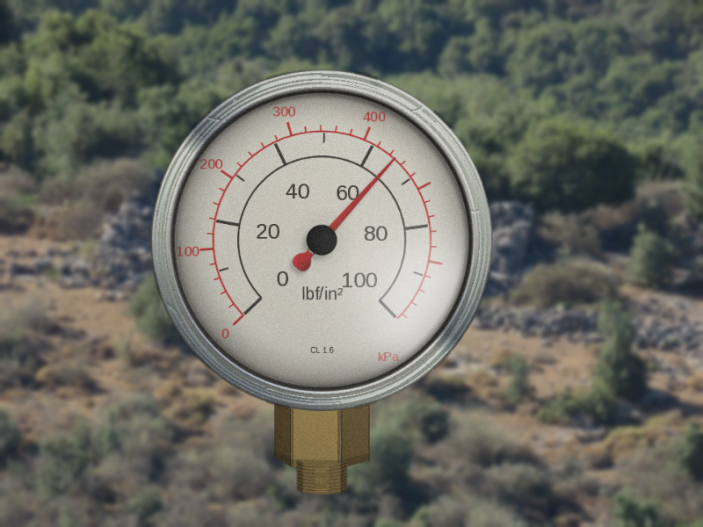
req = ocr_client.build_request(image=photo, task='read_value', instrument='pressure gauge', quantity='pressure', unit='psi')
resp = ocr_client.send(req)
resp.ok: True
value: 65 psi
